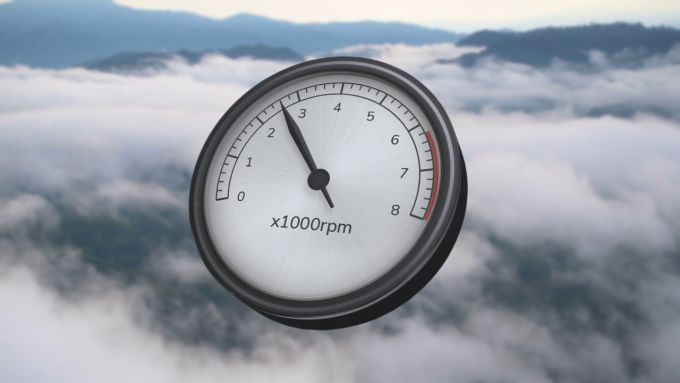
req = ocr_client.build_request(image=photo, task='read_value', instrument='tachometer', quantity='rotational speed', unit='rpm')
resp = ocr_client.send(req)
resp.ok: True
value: 2600 rpm
